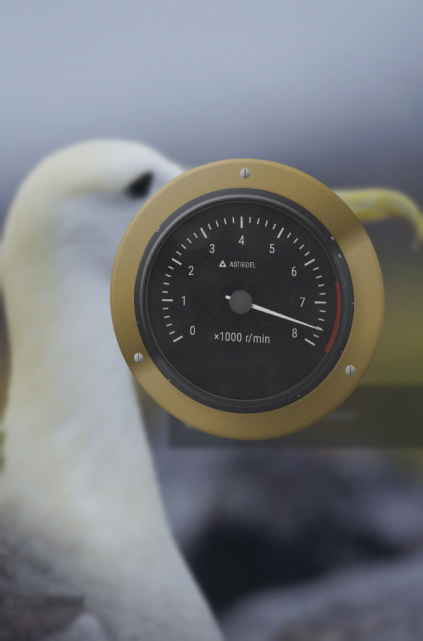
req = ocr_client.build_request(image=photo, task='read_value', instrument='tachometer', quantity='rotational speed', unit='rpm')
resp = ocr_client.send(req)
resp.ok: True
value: 7600 rpm
